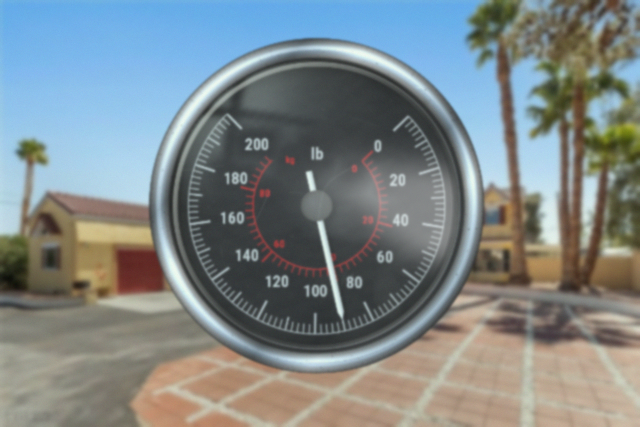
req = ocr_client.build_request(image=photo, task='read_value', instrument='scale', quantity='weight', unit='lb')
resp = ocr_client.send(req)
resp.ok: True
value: 90 lb
